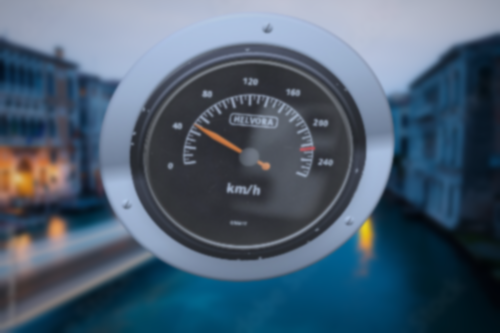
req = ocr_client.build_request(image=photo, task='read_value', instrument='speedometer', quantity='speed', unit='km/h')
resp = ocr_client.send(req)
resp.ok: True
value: 50 km/h
